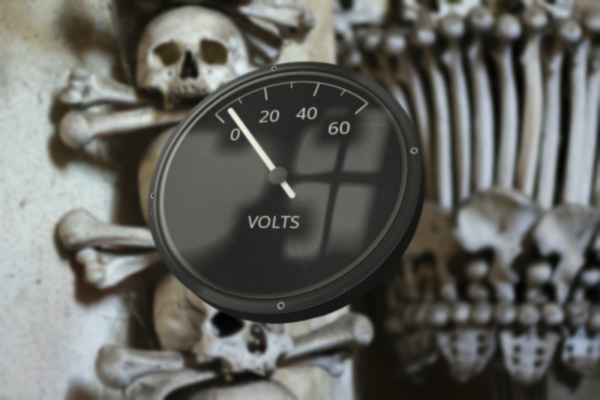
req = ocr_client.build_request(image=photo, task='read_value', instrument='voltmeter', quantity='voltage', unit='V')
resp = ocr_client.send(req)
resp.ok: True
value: 5 V
